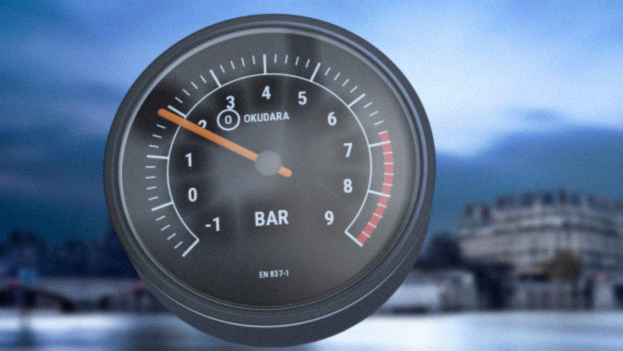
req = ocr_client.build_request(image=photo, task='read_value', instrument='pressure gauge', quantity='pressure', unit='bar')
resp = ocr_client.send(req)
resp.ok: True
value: 1.8 bar
